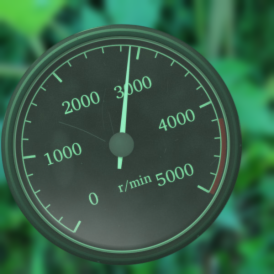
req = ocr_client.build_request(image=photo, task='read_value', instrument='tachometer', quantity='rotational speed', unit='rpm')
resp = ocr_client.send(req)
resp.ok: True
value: 2900 rpm
